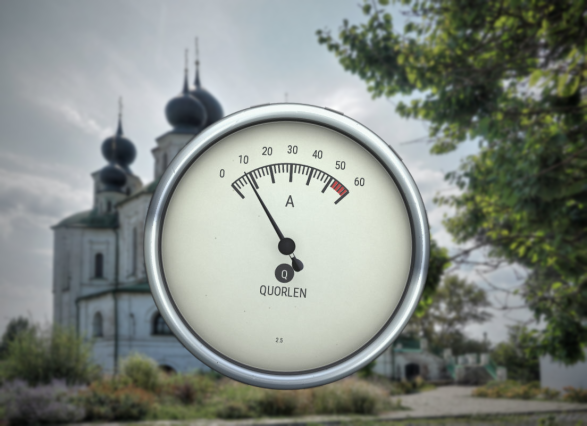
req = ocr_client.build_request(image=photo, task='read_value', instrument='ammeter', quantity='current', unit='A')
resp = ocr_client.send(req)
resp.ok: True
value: 8 A
